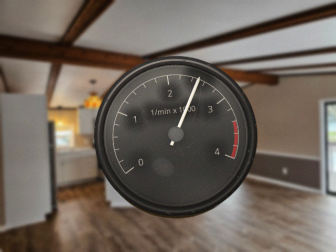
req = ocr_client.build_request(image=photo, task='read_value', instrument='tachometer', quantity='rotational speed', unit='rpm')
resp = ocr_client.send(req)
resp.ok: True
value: 2500 rpm
